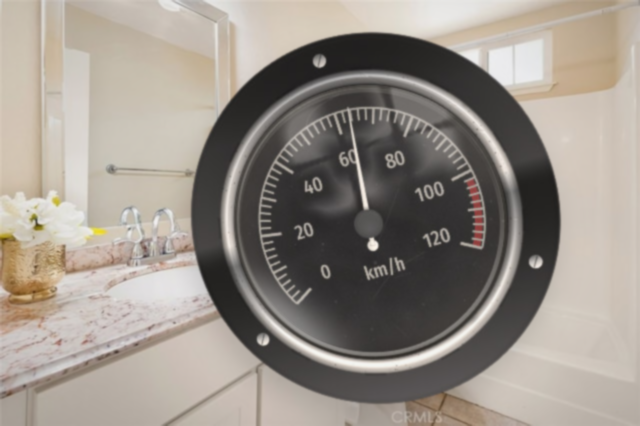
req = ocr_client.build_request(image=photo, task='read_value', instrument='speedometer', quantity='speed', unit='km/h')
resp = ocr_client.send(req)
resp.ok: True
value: 64 km/h
